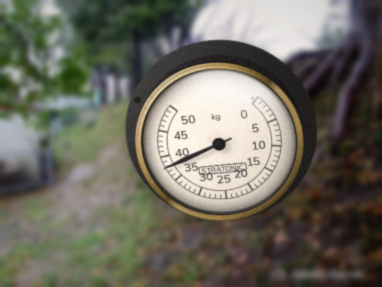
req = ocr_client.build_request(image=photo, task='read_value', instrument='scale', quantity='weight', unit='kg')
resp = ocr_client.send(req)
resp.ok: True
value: 38 kg
